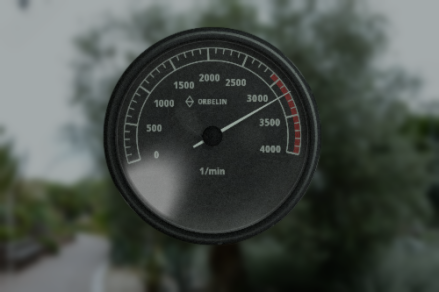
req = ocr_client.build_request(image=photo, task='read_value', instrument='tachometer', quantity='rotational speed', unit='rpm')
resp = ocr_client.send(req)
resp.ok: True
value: 3200 rpm
